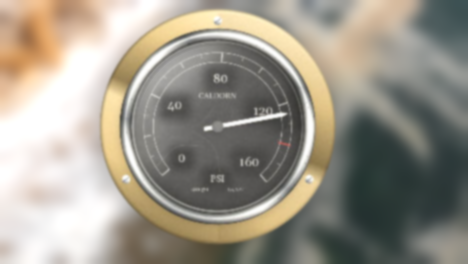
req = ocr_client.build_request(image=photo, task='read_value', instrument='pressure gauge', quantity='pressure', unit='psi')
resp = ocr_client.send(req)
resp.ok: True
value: 125 psi
